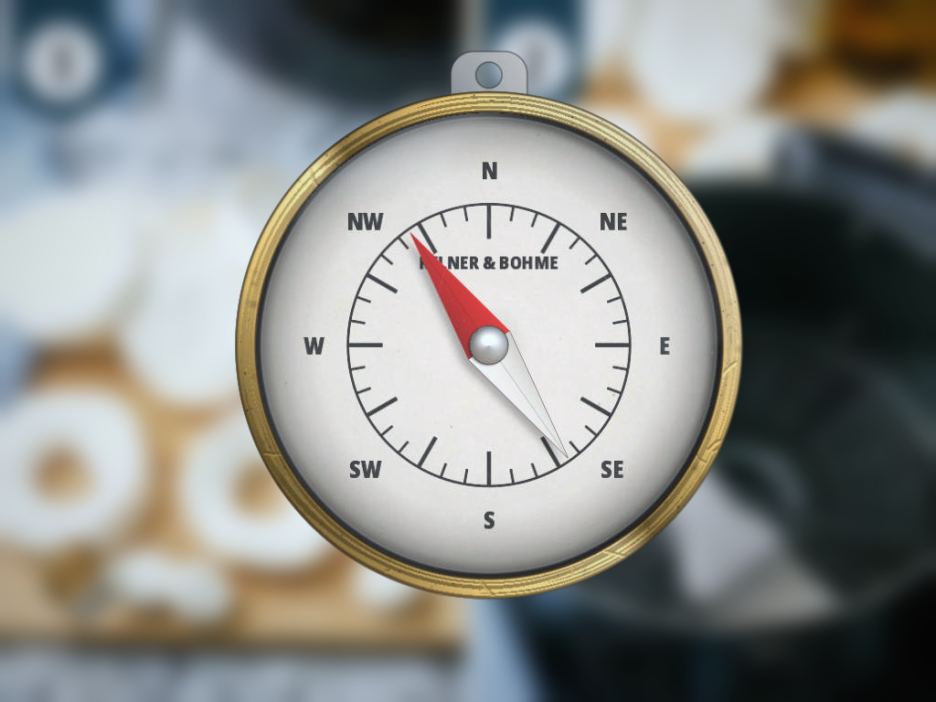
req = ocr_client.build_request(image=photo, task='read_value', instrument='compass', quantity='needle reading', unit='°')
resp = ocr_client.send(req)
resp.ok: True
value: 325 °
